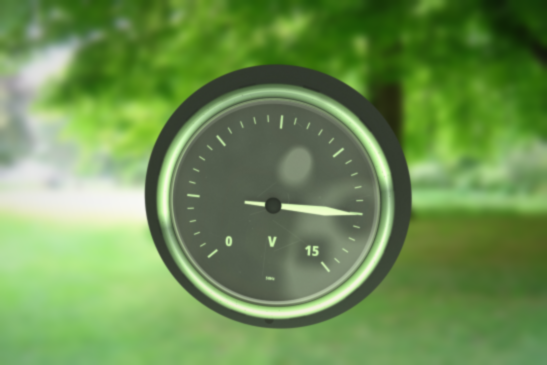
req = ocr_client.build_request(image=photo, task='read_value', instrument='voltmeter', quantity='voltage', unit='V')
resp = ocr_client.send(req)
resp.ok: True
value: 12.5 V
